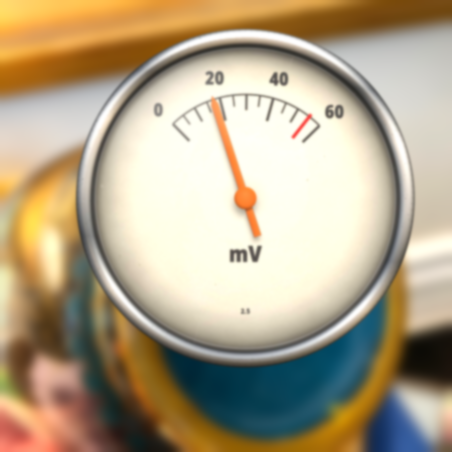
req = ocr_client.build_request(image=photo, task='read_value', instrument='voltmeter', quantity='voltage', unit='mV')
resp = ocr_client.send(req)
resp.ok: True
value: 17.5 mV
